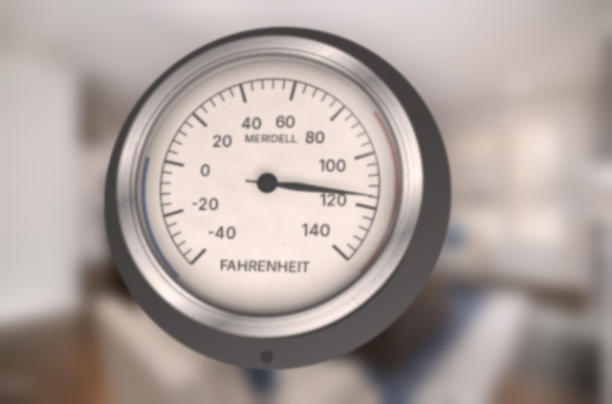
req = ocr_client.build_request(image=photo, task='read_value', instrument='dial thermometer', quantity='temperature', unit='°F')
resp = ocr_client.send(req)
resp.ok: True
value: 116 °F
